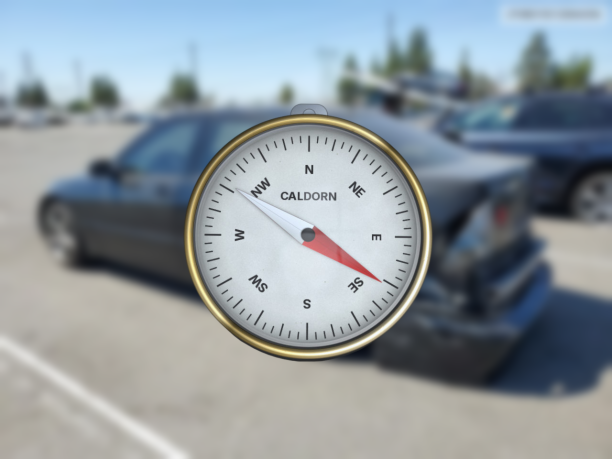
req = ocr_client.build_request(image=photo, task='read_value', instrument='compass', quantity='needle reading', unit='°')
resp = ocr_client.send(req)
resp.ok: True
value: 122.5 °
